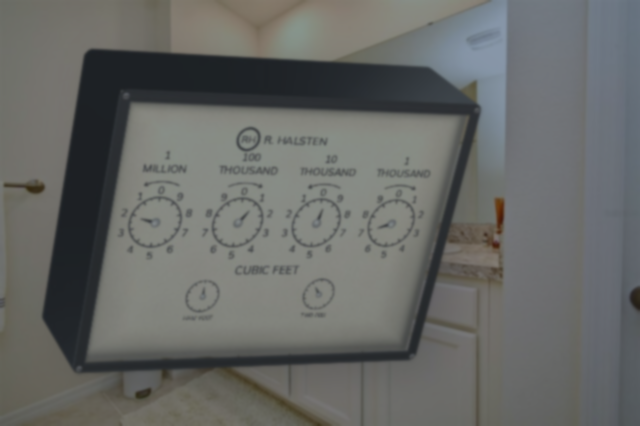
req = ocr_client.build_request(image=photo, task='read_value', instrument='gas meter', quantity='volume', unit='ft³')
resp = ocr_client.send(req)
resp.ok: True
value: 209700 ft³
